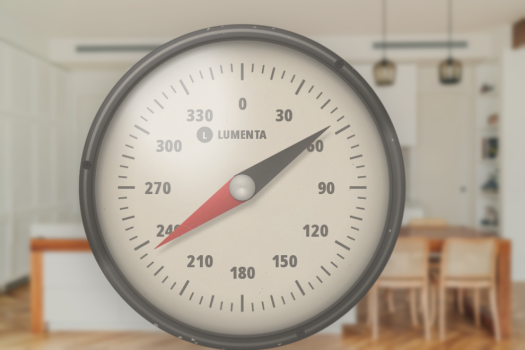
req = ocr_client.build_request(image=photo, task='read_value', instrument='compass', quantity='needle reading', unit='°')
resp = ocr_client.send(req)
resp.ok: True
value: 235 °
